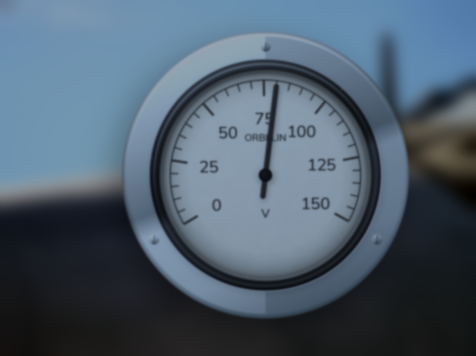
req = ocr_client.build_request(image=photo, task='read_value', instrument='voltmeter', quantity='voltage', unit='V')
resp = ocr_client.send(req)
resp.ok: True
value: 80 V
